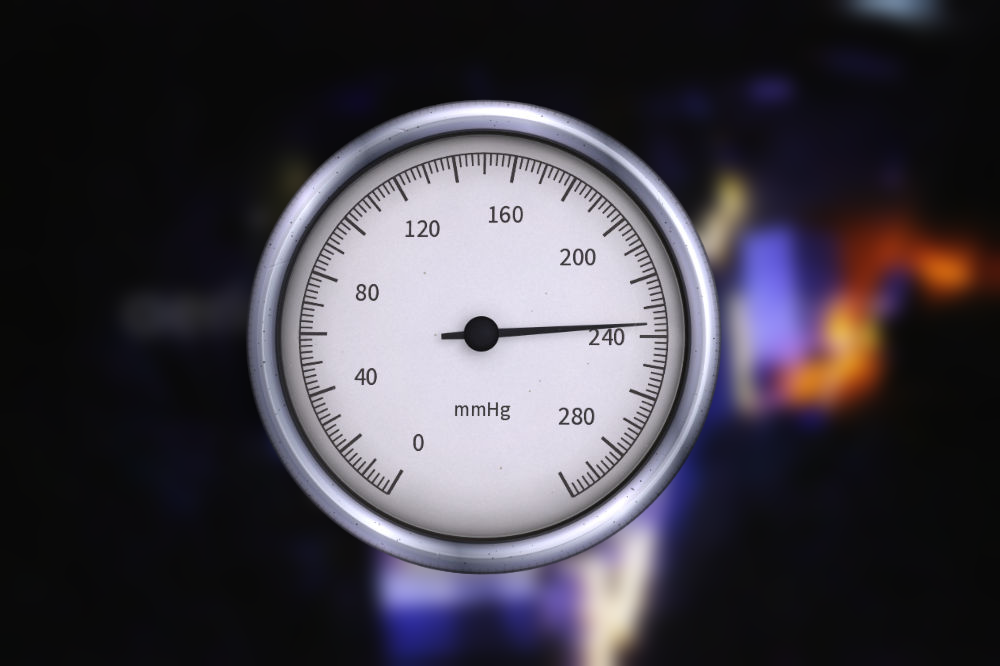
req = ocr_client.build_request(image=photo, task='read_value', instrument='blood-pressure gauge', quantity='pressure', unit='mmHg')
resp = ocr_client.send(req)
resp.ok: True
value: 236 mmHg
